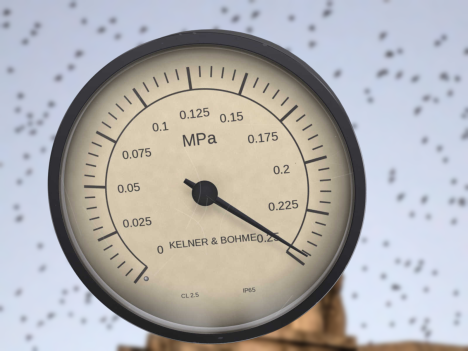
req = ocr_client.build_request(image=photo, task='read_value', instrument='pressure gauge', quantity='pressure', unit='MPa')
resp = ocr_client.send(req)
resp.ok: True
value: 0.245 MPa
